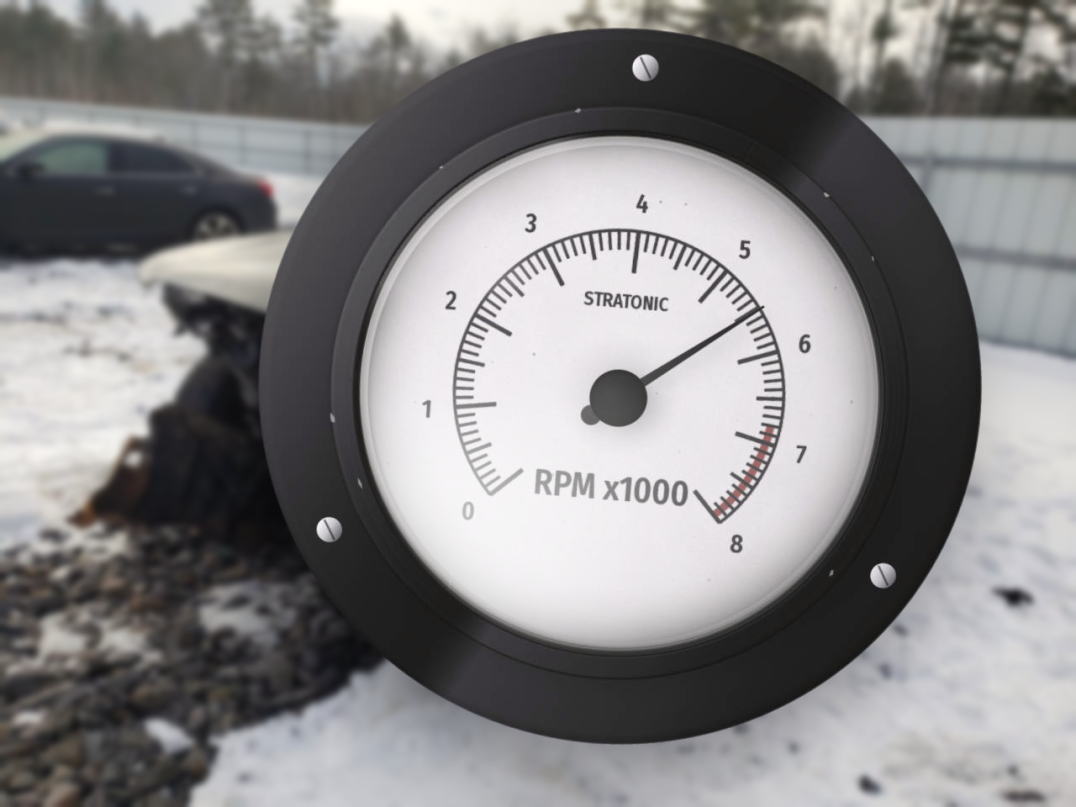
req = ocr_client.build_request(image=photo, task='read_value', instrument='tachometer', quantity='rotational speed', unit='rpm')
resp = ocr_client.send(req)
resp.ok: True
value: 5500 rpm
